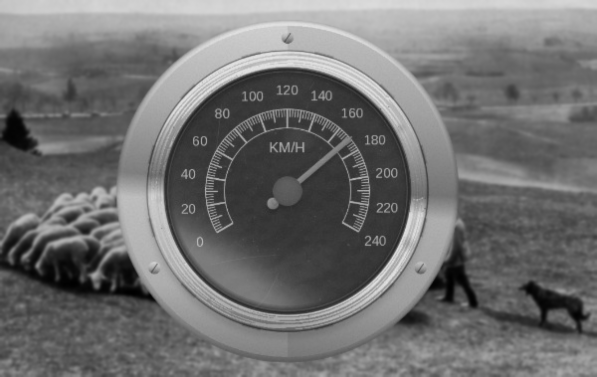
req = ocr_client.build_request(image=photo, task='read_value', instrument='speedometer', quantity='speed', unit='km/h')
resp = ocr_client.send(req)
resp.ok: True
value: 170 km/h
